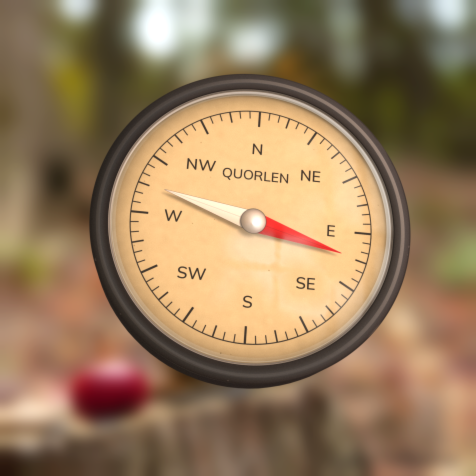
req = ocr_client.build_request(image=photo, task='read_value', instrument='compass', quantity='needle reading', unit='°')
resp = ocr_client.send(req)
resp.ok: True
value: 105 °
